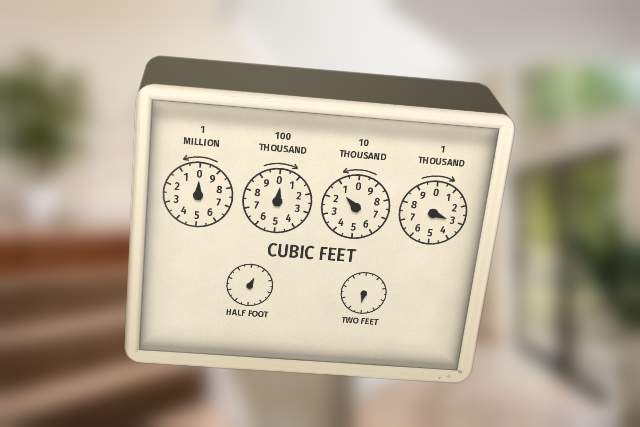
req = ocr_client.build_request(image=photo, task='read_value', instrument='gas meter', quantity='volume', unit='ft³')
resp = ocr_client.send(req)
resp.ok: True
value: 1300 ft³
